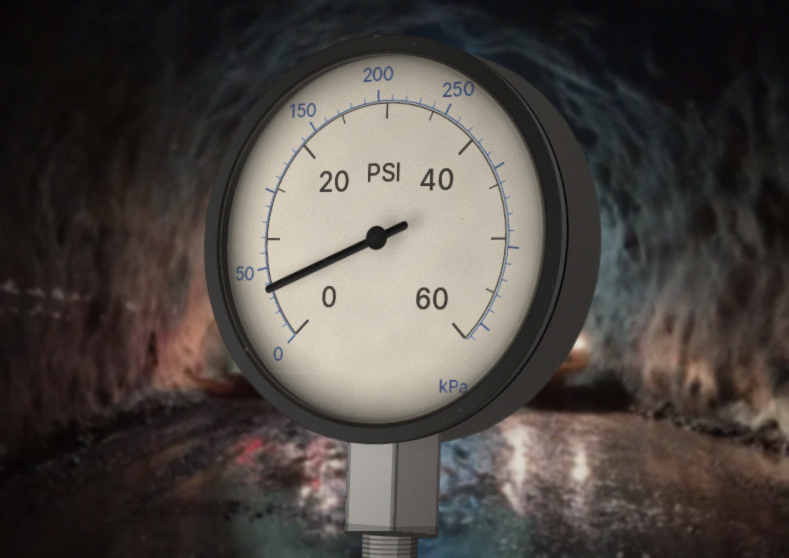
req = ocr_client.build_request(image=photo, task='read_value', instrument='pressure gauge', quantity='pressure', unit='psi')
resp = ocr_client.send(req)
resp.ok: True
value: 5 psi
